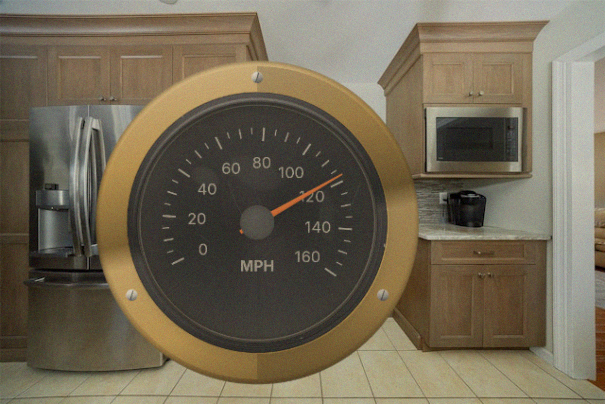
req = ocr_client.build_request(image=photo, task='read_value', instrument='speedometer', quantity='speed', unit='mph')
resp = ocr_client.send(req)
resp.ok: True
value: 117.5 mph
